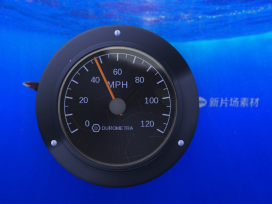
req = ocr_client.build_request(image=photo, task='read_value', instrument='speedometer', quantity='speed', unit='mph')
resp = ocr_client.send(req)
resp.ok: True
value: 47.5 mph
